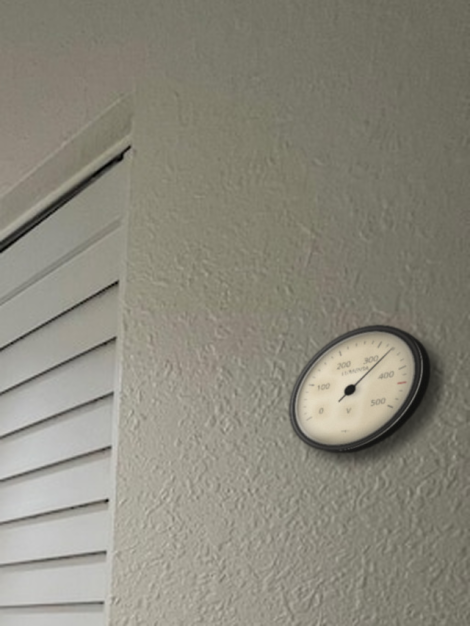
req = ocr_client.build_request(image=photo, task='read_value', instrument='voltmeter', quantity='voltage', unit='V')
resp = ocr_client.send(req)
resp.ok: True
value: 340 V
